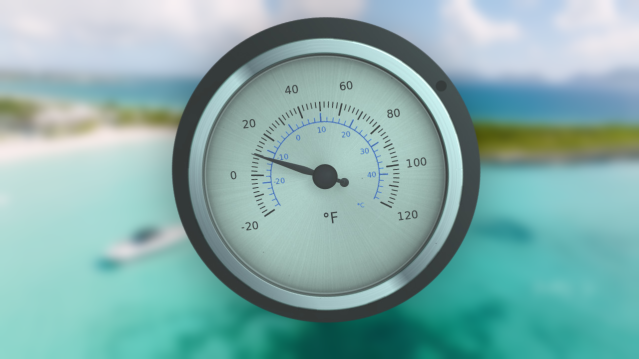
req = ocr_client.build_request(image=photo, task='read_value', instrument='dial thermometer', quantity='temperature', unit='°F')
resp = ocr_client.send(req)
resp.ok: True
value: 10 °F
